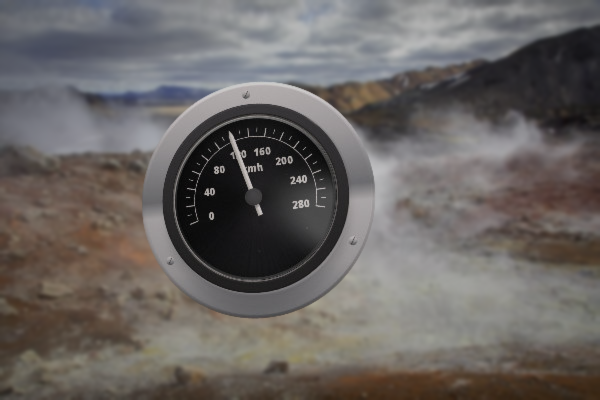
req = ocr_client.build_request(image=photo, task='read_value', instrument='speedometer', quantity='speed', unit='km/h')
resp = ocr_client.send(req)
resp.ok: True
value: 120 km/h
